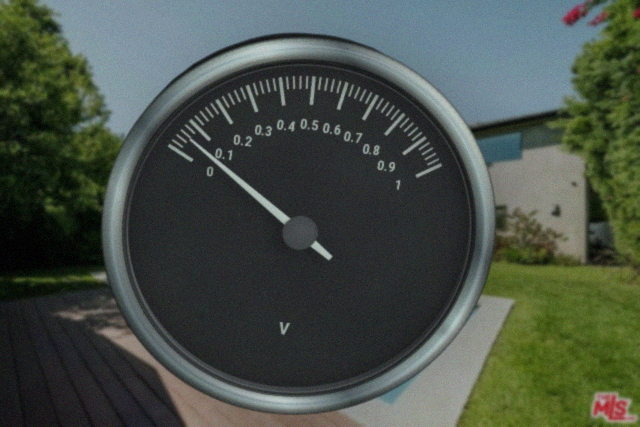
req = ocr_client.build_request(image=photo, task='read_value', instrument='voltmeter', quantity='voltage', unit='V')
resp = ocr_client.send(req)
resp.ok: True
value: 0.06 V
